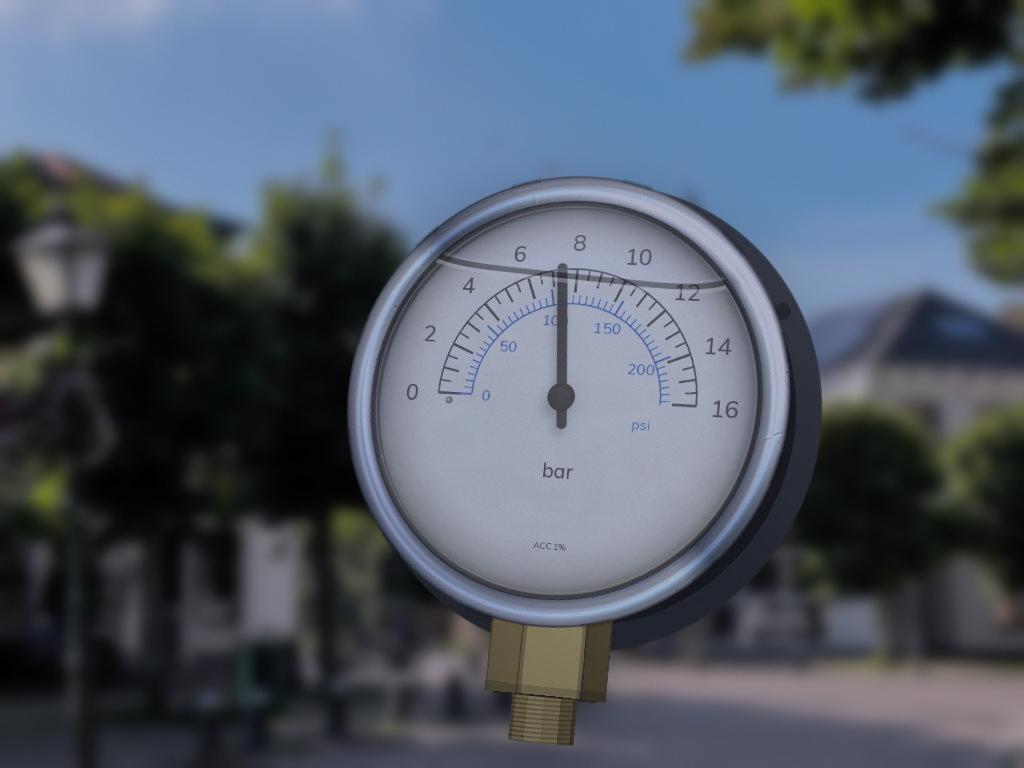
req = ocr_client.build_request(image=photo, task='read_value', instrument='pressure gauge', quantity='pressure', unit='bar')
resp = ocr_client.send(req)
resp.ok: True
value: 7.5 bar
